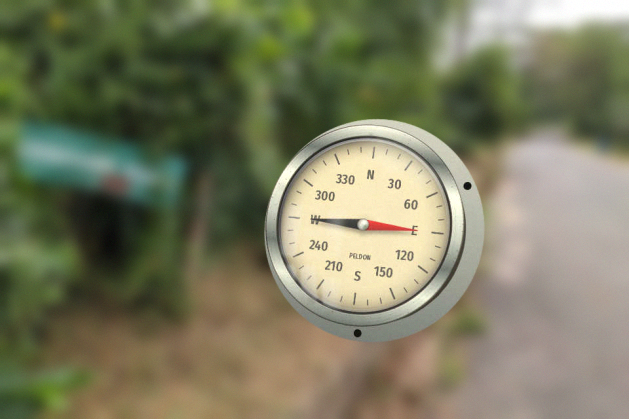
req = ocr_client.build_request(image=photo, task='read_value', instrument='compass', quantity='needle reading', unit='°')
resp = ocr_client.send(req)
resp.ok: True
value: 90 °
